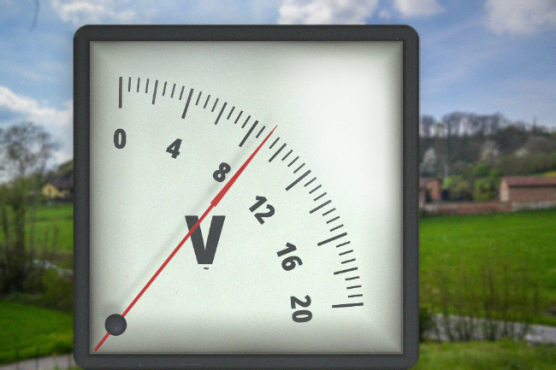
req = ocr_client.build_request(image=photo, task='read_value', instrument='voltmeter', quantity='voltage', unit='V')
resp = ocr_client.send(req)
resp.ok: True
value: 9 V
